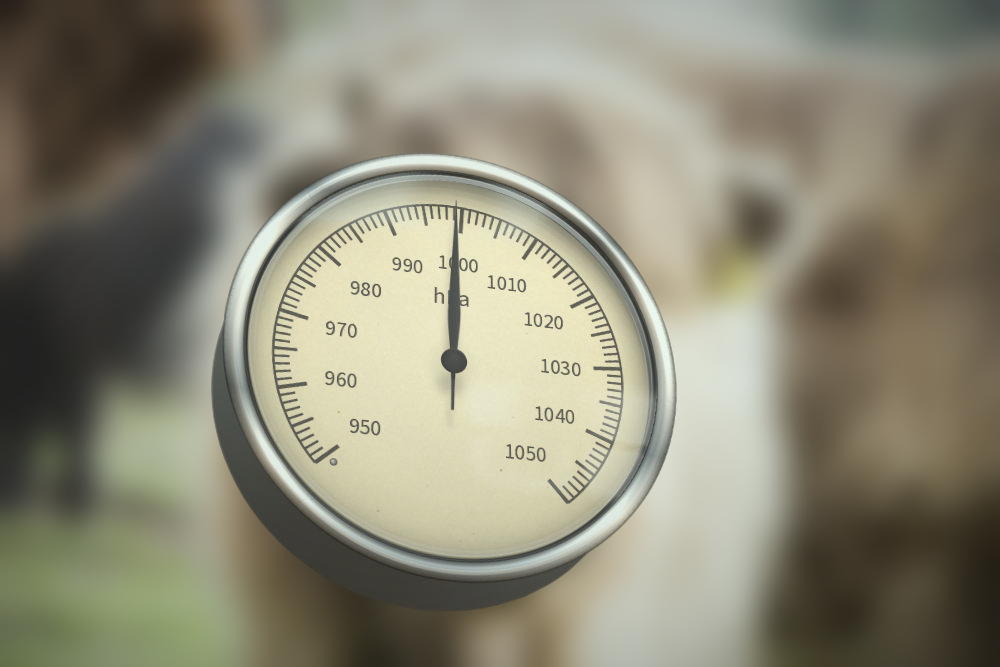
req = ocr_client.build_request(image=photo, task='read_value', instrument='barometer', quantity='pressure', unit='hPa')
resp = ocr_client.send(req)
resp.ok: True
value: 999 hPa
